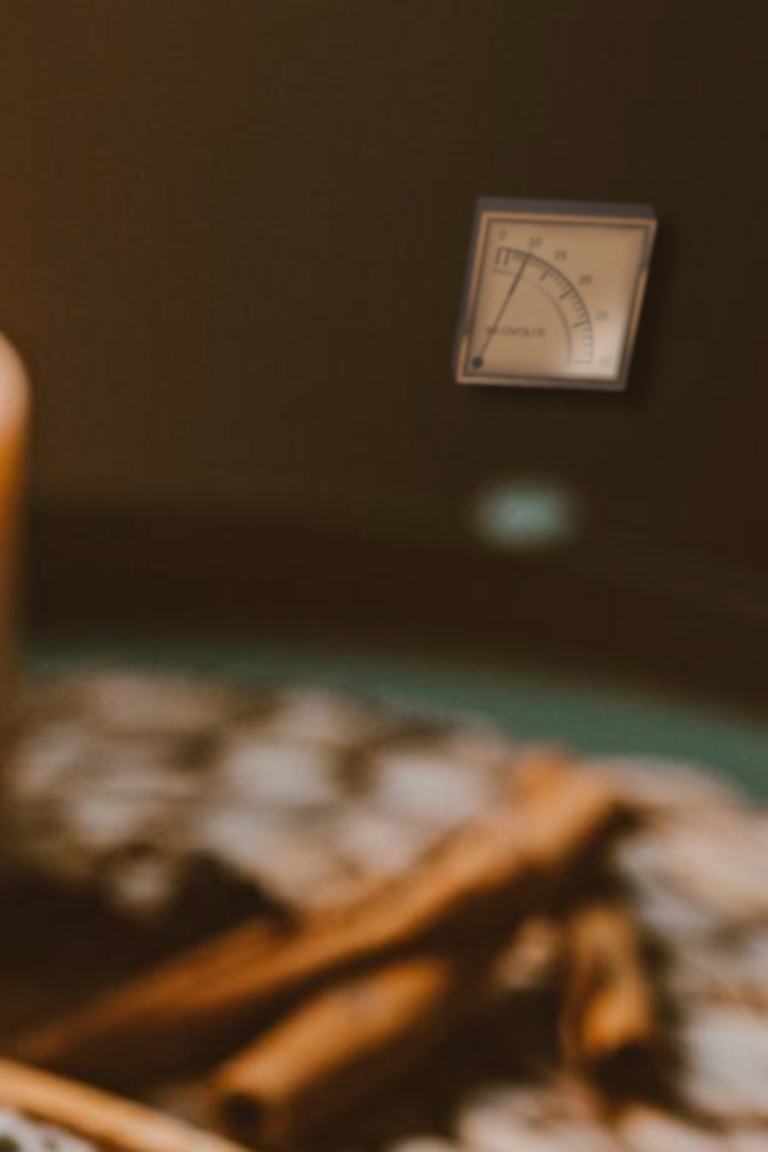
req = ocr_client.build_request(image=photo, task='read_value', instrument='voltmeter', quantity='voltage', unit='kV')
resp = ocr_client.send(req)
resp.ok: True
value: 10 kV
